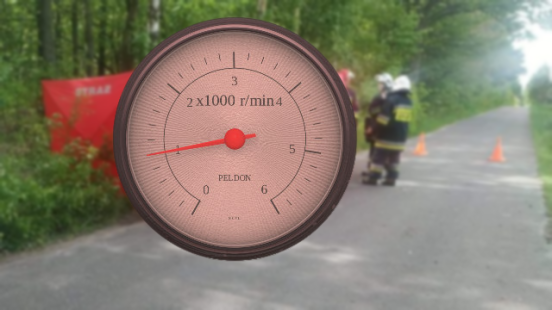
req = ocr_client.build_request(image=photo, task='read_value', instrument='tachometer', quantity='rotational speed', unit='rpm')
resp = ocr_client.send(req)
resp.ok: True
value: 1000 rpm
